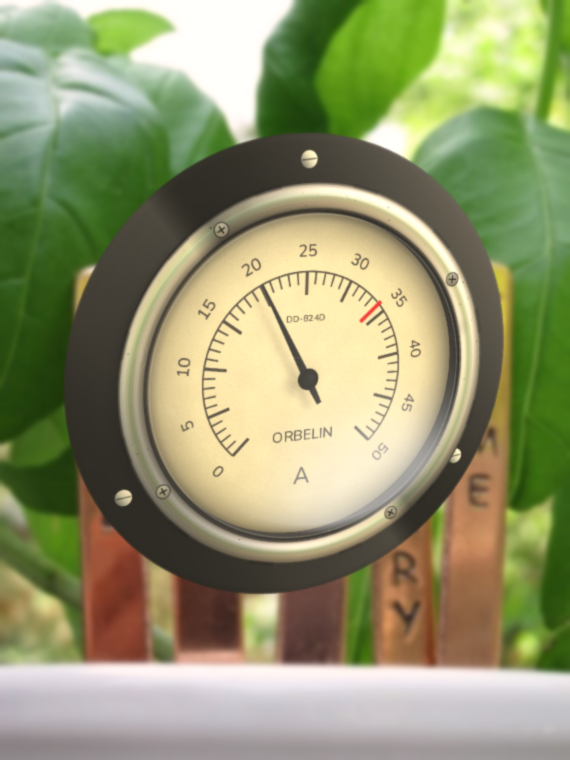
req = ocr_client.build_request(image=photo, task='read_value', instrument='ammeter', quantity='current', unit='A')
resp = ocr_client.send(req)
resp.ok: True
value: 20 A
